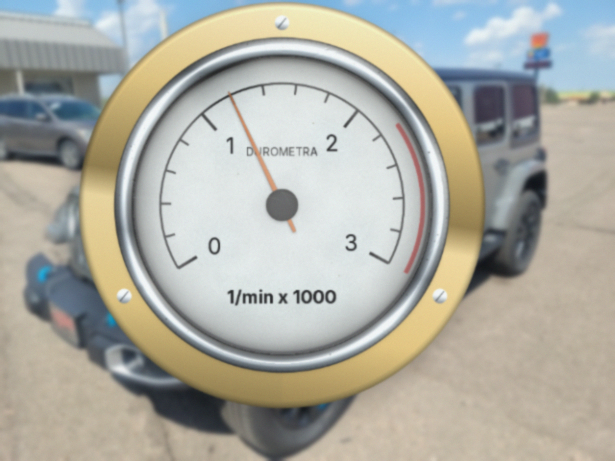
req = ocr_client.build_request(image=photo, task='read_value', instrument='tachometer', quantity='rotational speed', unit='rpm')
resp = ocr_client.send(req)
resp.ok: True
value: 1200 rpm
